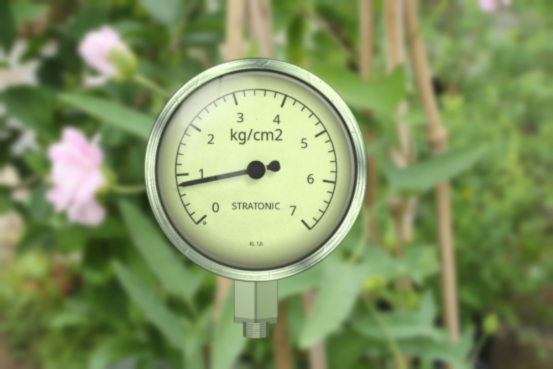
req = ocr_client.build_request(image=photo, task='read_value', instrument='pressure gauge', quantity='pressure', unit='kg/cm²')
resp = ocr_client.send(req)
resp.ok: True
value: 0.8 kg/cm²
